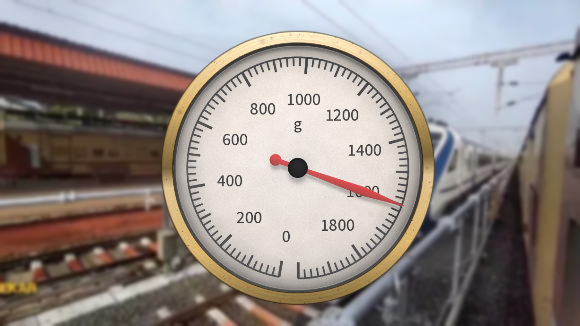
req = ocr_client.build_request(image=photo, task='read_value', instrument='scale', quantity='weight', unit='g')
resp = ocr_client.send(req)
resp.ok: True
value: 1600 g
